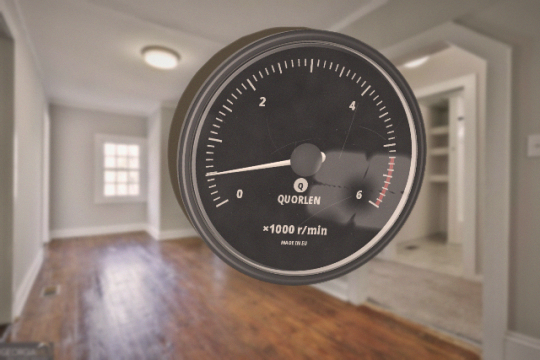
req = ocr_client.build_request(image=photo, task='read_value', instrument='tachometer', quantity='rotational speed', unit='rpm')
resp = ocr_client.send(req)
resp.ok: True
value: 500 rpm
